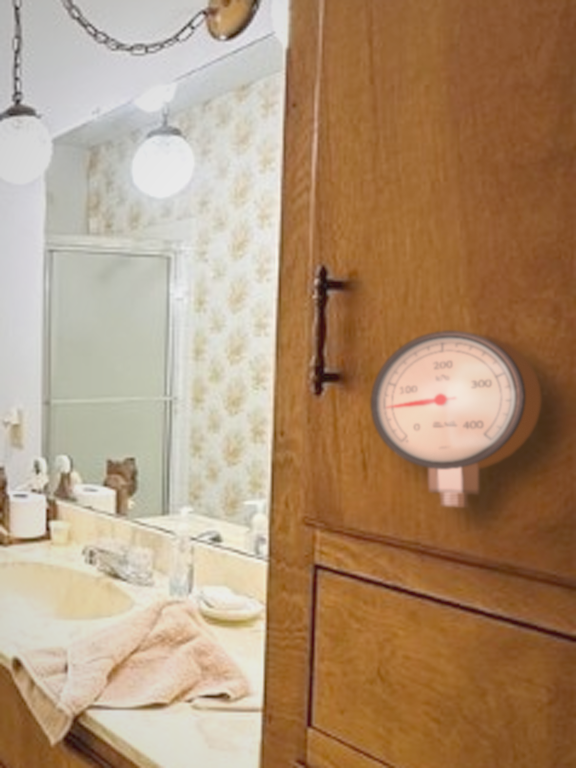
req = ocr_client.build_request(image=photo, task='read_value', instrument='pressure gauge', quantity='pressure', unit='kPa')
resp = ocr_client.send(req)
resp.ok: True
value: 60 kPa
